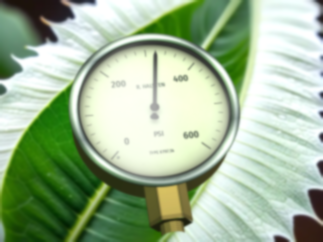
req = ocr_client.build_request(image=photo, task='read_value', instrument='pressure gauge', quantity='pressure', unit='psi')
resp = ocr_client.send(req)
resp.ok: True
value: 320 psi
